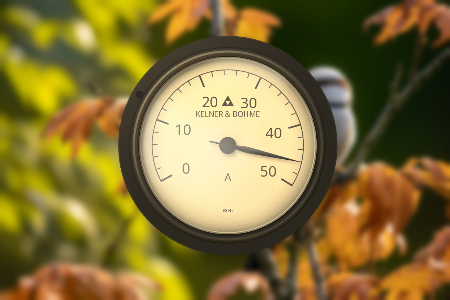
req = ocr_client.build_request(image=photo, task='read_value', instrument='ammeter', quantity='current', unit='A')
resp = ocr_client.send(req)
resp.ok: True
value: 46 A
